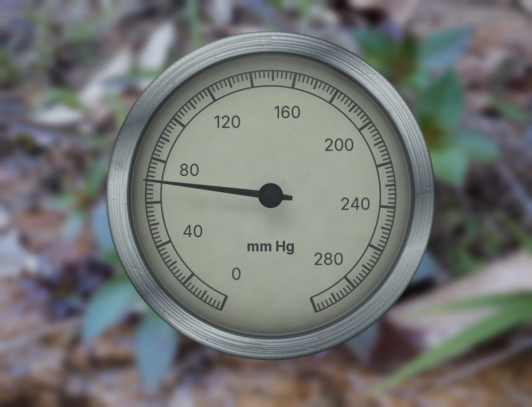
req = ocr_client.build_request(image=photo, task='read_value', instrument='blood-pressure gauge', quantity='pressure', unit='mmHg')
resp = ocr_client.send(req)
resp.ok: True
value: 70 mmHg
